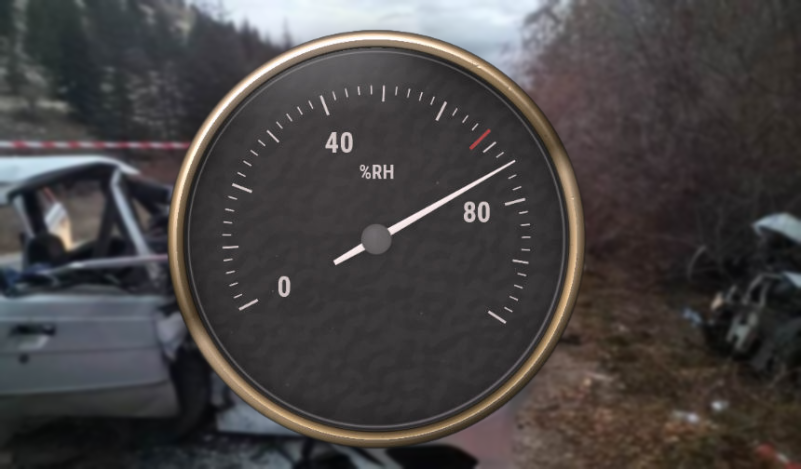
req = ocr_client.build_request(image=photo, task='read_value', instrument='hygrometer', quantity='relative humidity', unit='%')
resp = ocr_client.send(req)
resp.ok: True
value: 74 %
